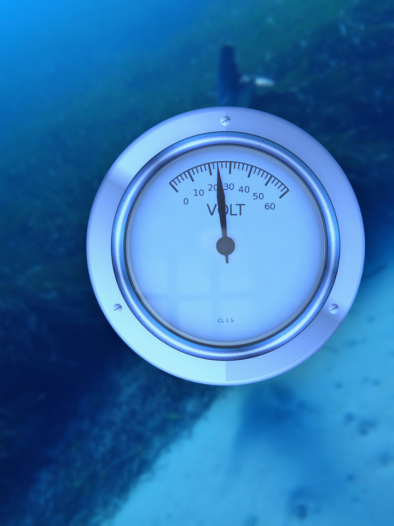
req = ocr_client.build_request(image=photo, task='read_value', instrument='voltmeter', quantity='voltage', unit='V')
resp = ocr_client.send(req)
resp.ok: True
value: 24 V
